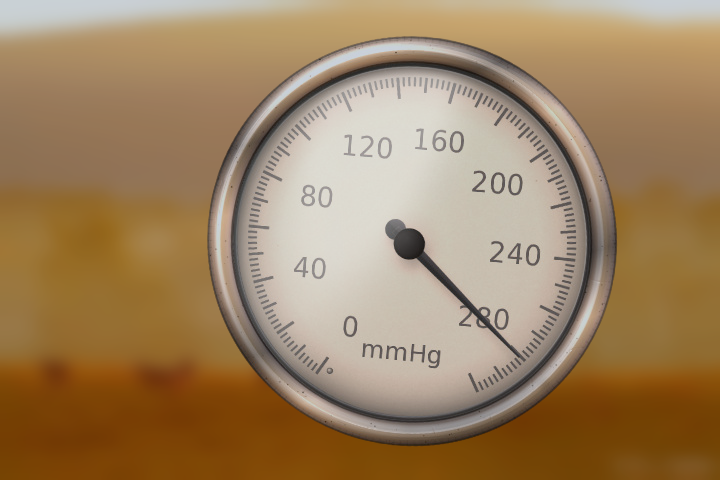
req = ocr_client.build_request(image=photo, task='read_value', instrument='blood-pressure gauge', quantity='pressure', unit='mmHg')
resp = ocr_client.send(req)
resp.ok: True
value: 280 mmHg
